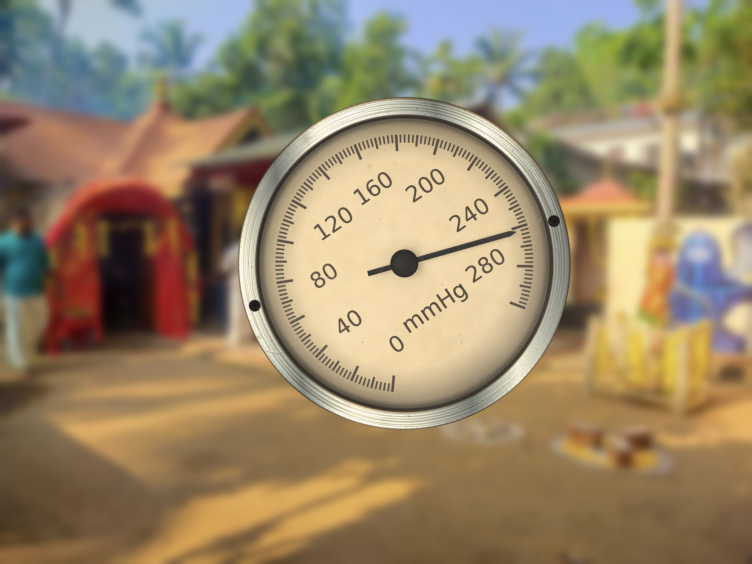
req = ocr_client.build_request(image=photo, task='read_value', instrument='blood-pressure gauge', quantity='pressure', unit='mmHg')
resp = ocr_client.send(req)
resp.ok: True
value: 262 mmHg
